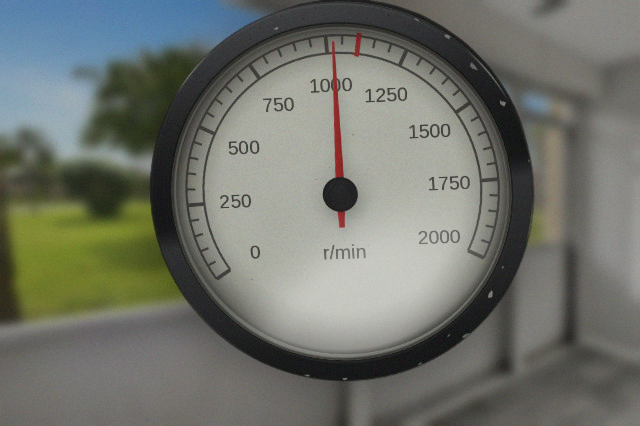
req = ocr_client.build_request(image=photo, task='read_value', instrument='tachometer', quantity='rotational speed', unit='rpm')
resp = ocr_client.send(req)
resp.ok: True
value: 1025 rpm
